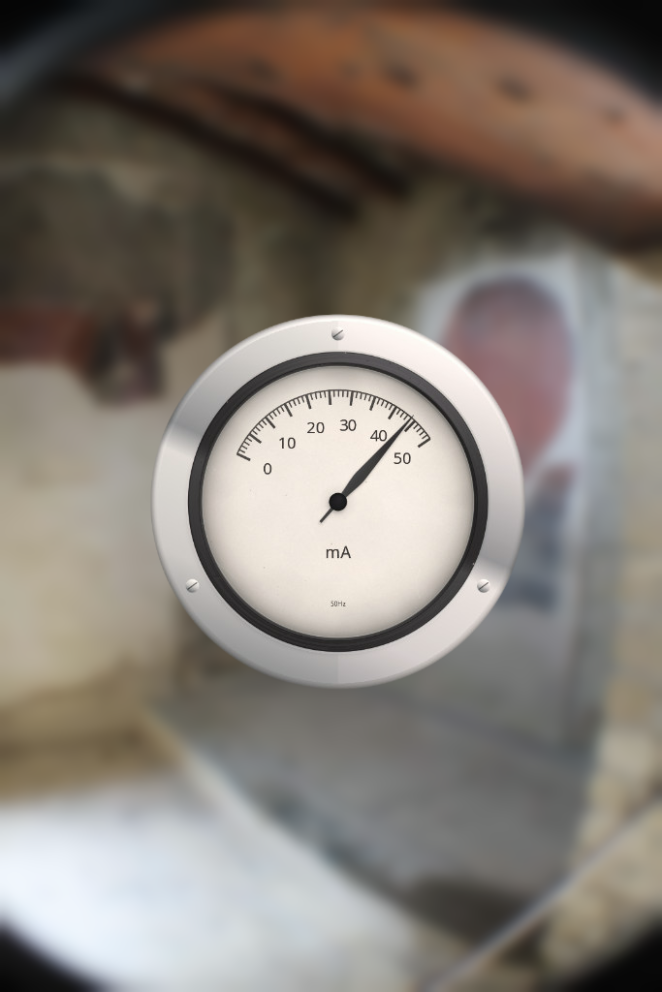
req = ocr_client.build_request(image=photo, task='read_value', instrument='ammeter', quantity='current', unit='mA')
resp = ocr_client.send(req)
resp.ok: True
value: 44 mA
